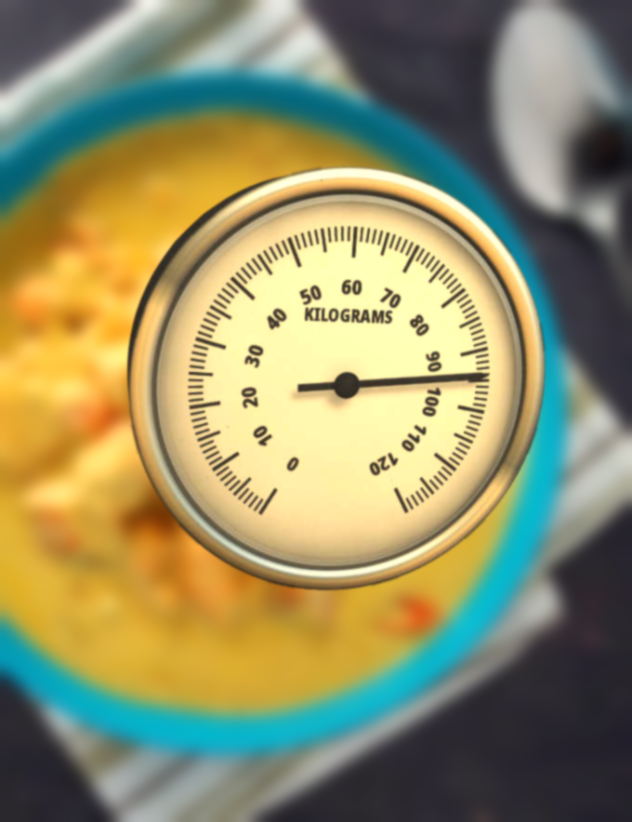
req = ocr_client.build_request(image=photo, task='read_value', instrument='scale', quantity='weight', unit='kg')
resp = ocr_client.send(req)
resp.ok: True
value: 94 kg
